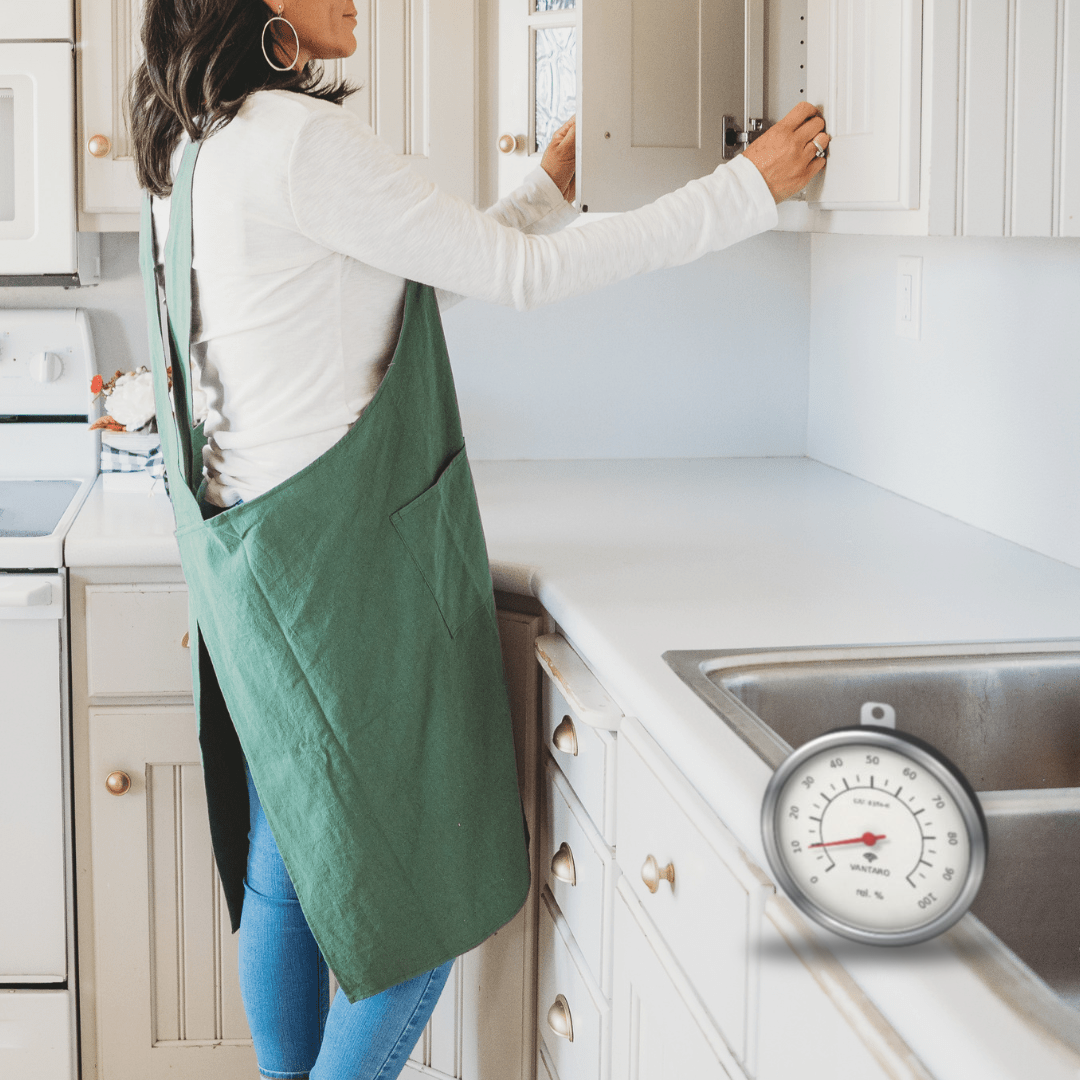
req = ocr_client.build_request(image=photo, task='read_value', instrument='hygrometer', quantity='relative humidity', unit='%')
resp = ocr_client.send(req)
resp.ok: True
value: 10 %
